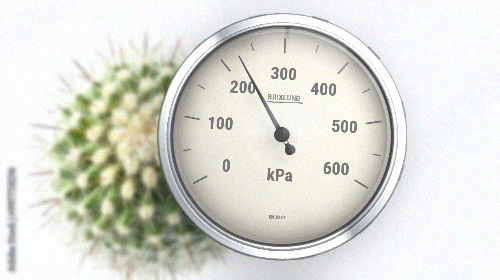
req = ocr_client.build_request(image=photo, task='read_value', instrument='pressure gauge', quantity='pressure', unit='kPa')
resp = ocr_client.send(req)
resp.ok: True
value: 225 kPa
